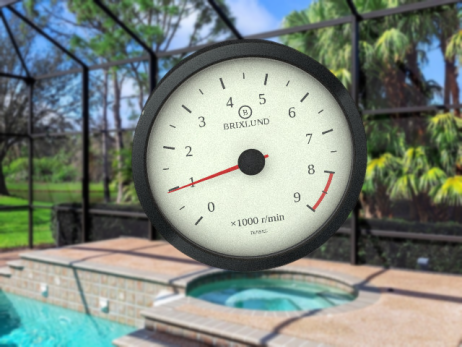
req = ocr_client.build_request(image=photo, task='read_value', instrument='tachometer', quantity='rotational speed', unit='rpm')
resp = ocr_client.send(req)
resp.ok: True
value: 1000 rpm
